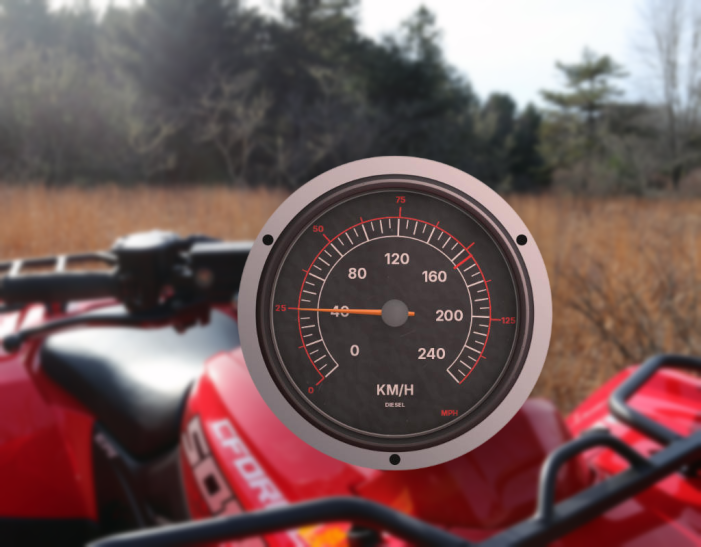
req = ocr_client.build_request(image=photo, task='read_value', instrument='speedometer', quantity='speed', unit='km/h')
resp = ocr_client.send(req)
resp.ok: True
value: 40 km/h
